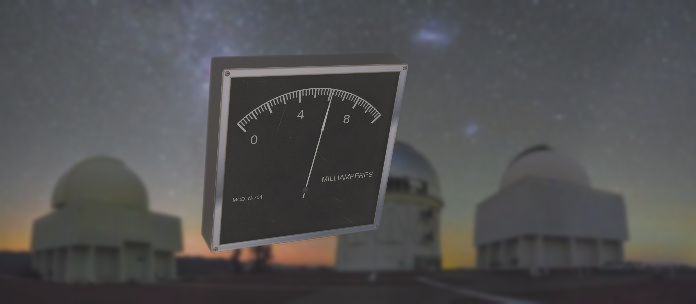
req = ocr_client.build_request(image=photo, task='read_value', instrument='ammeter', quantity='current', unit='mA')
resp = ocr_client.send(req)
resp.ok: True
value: 6 mA
